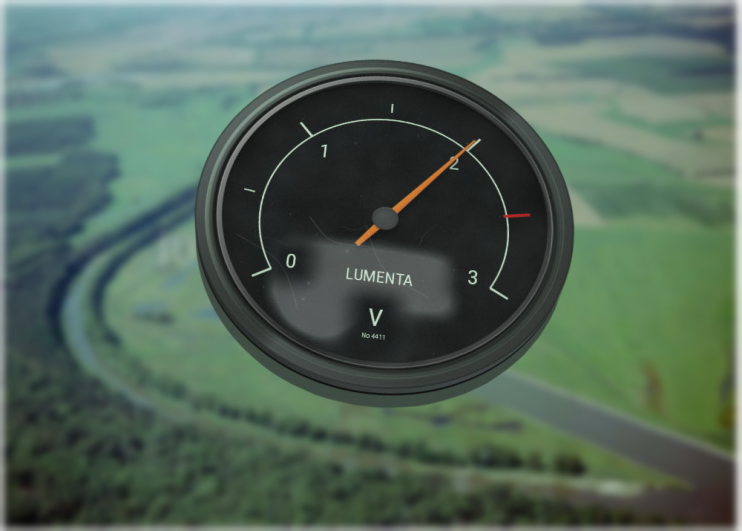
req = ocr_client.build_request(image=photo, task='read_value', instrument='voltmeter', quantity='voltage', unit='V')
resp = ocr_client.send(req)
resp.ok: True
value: 2 V
